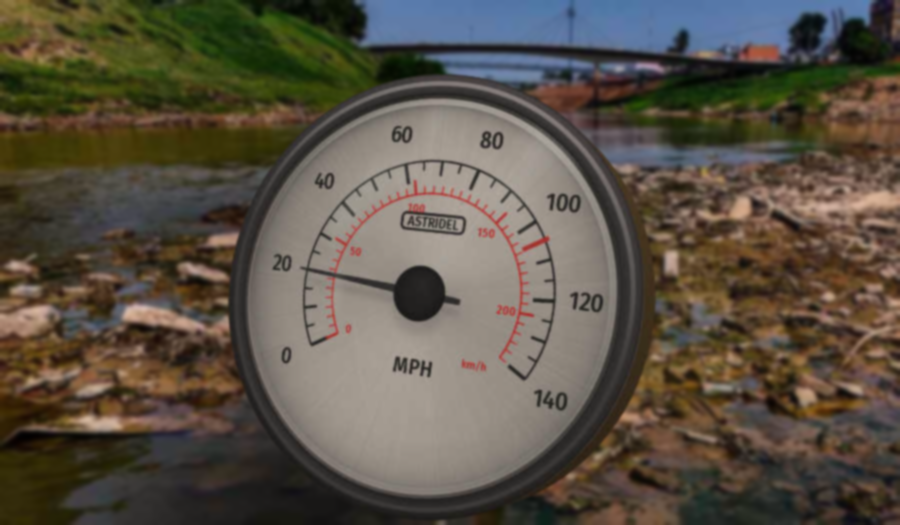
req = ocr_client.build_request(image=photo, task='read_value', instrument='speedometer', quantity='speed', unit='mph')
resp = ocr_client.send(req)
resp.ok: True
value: 20 mph
